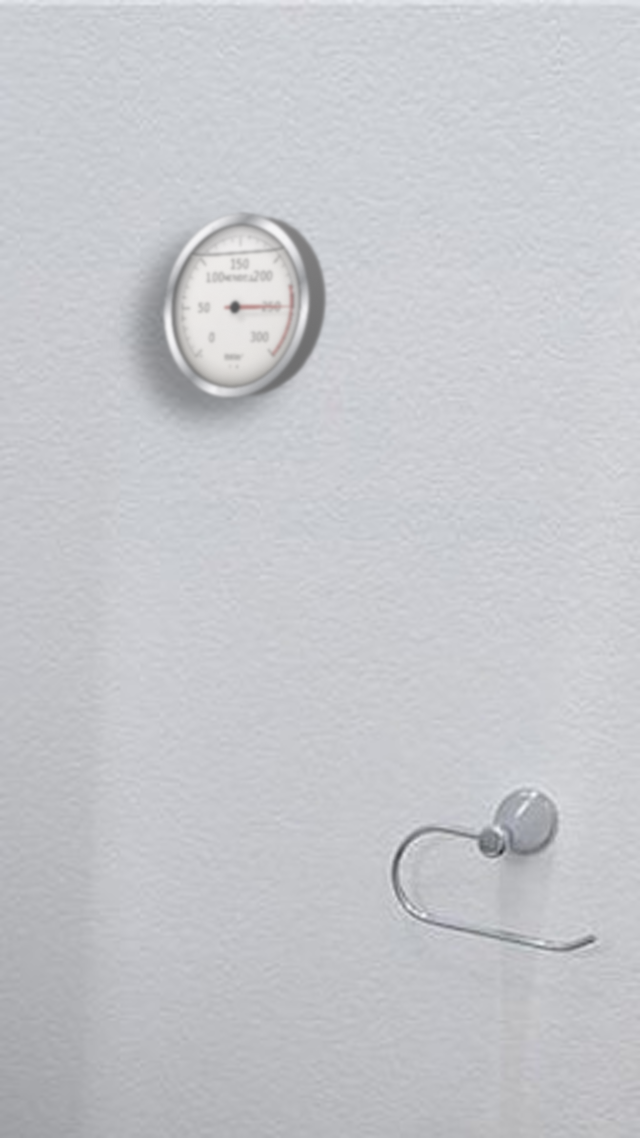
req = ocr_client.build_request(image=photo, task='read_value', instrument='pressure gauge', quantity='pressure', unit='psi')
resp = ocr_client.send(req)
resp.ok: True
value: 250 psi
